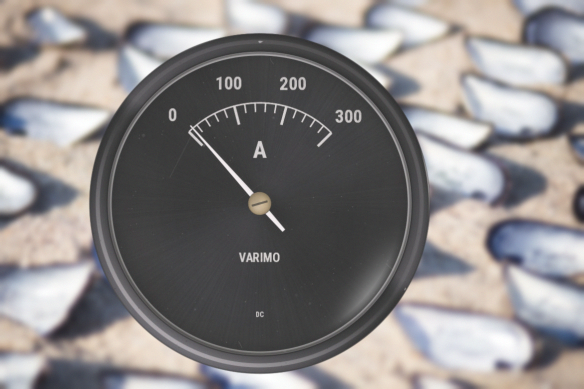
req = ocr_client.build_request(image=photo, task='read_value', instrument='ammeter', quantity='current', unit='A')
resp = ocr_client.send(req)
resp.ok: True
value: 10 A
